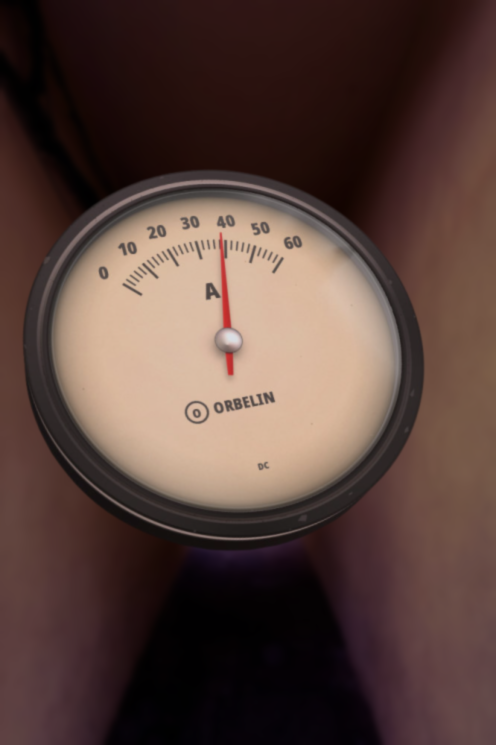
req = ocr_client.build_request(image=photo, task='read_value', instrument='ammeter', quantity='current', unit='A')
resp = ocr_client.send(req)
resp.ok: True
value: 38 A
